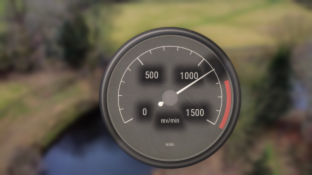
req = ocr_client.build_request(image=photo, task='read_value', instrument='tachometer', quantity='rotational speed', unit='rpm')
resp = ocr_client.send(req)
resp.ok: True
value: 1100 rpm
